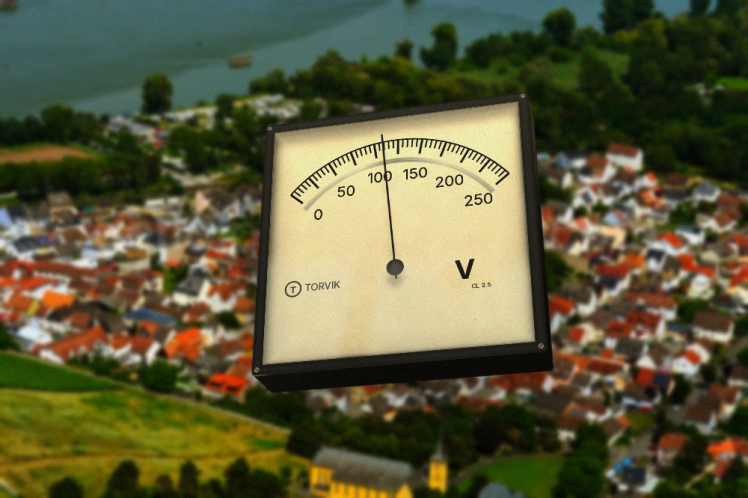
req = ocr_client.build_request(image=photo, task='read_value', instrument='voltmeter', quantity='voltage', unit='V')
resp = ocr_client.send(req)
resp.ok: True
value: 110 V
